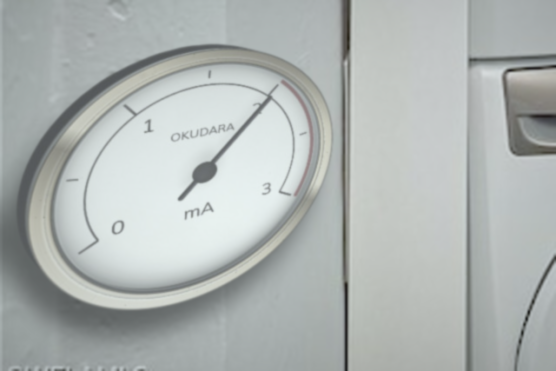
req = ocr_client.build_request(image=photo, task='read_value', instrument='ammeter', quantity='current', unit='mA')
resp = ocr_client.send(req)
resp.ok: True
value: 2 mA
